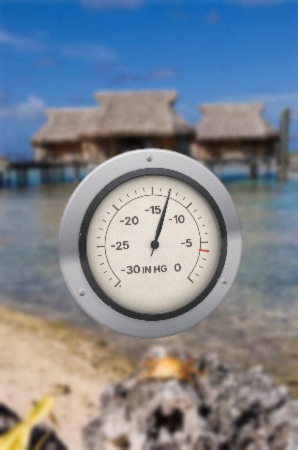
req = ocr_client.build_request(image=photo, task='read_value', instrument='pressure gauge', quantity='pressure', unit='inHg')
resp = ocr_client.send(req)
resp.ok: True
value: -13 inHg
